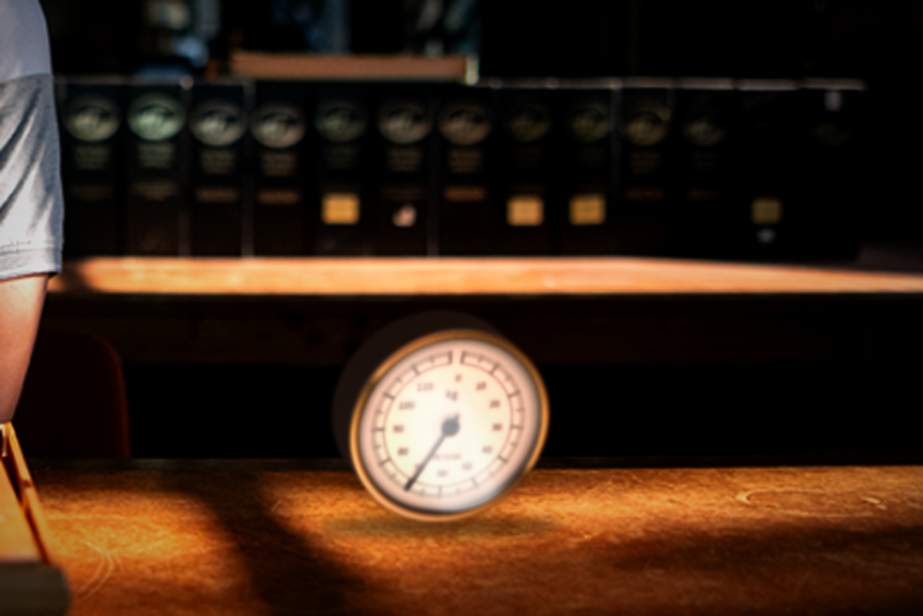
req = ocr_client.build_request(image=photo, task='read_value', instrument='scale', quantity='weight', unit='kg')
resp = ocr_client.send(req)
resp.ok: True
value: 70 kg
